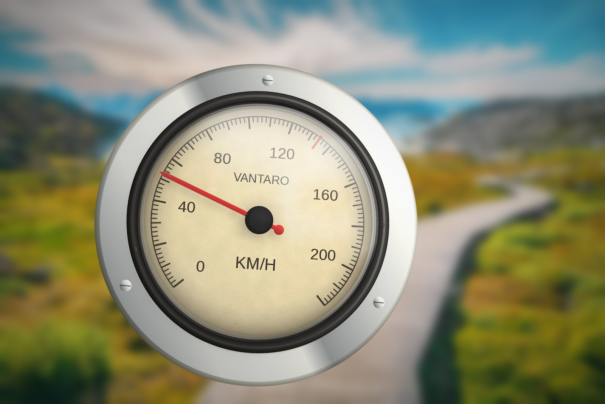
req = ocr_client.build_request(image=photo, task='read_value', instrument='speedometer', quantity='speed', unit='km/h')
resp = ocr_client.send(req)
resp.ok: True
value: 52 km/h
